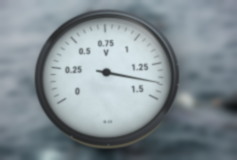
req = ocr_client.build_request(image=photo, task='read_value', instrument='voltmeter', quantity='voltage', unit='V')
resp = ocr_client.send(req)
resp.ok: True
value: 1.4 V
